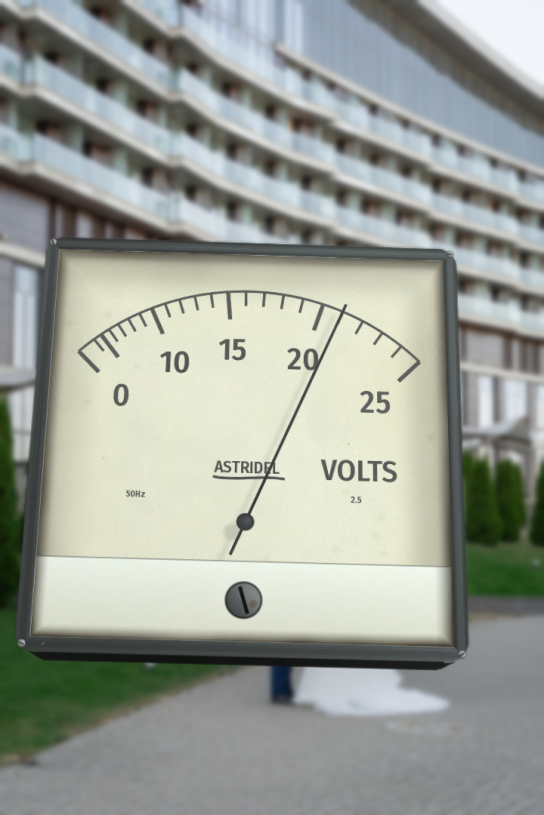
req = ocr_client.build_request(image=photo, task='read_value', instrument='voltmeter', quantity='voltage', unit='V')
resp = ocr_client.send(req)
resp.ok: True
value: 21 V
